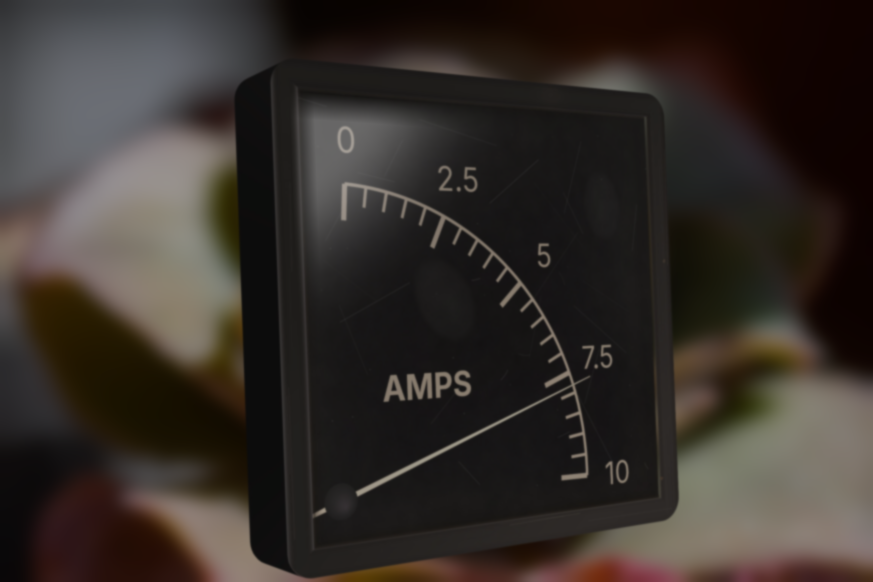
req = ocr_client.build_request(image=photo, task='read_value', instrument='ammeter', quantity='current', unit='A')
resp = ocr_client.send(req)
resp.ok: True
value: 7.75 A
